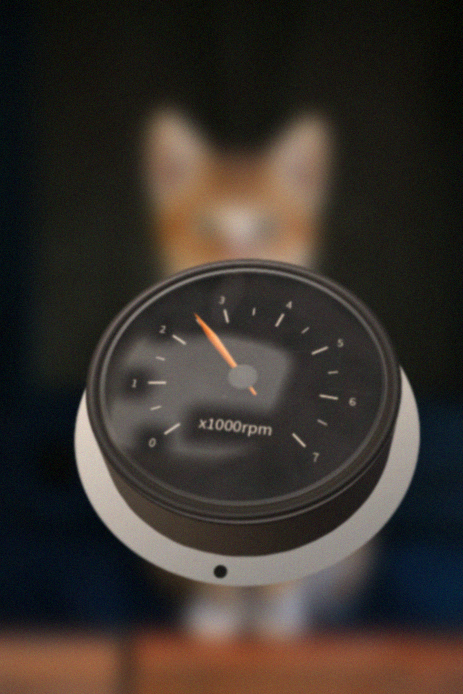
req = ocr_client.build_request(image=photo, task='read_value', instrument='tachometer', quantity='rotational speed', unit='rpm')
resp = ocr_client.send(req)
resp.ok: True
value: 2500 rpm
